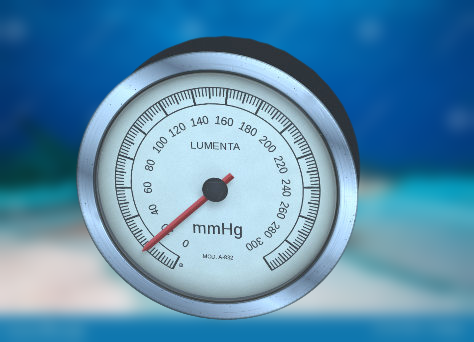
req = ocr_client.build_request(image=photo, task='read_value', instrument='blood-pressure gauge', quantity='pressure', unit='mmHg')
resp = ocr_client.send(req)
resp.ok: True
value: 20 mmHg
